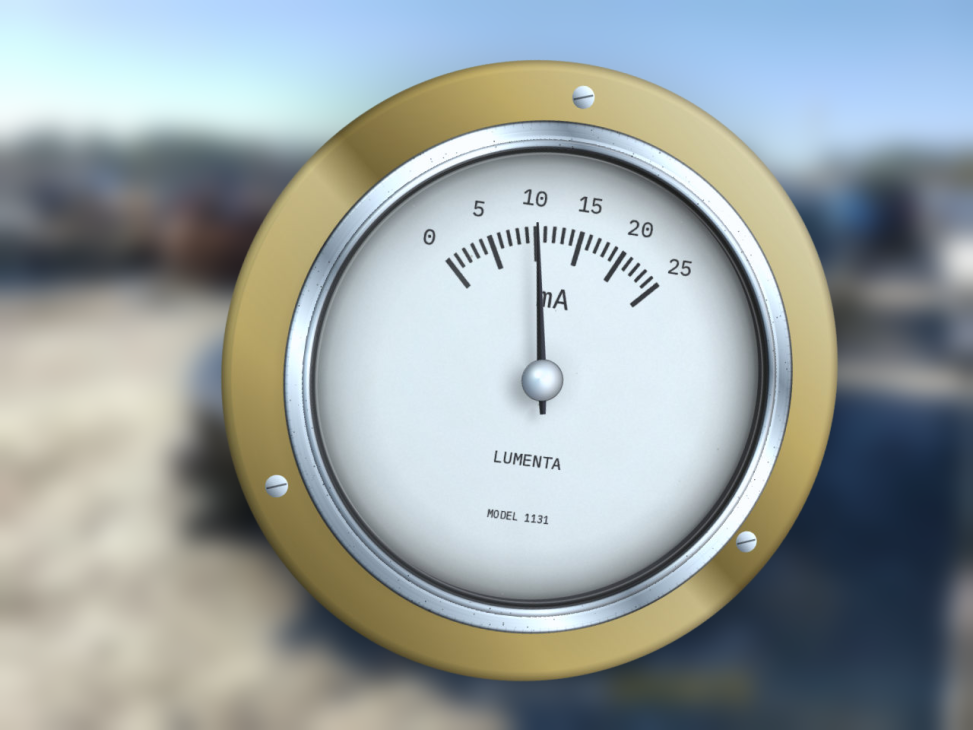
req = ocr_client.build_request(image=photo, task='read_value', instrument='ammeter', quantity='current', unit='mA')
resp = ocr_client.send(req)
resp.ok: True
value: 10 mA
